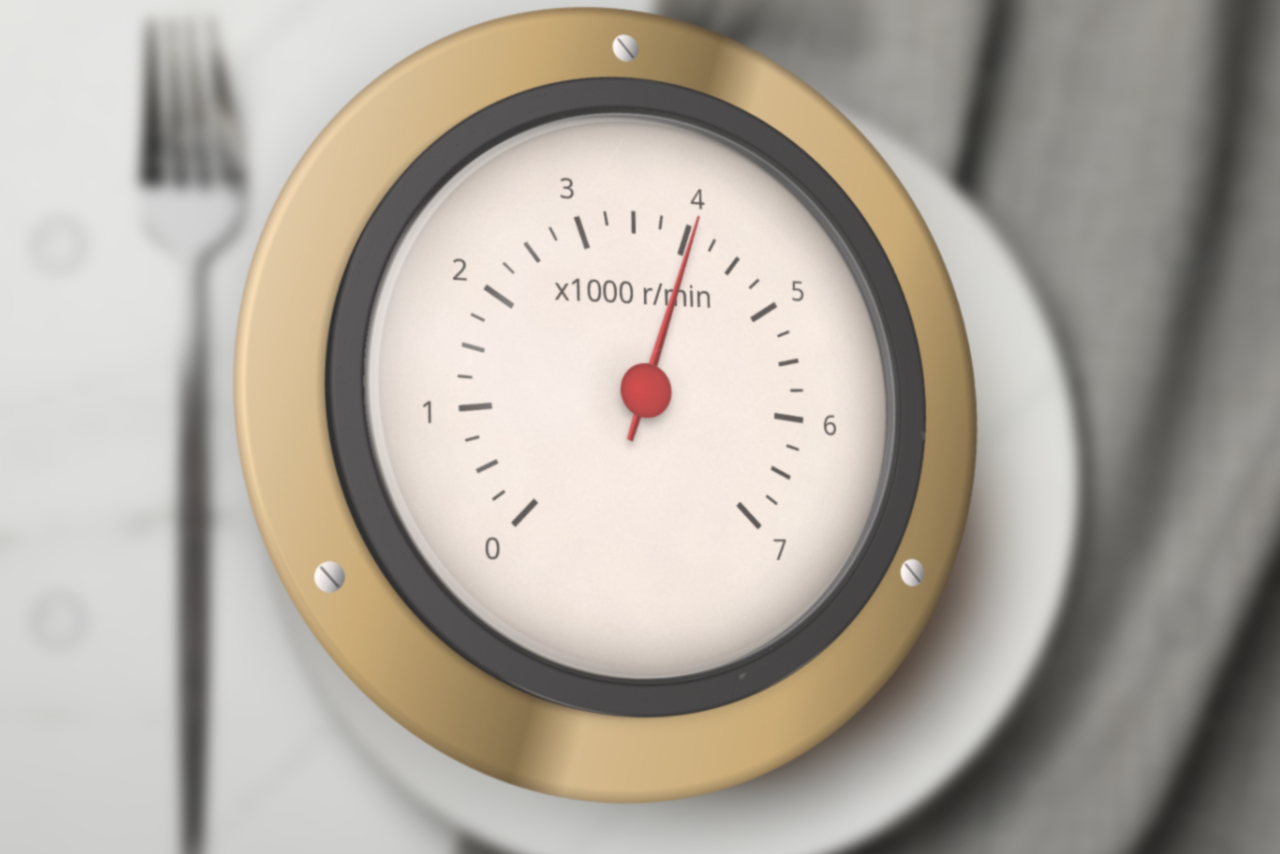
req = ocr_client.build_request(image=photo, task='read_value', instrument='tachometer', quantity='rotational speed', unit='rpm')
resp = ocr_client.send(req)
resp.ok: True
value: 4000 rpm
